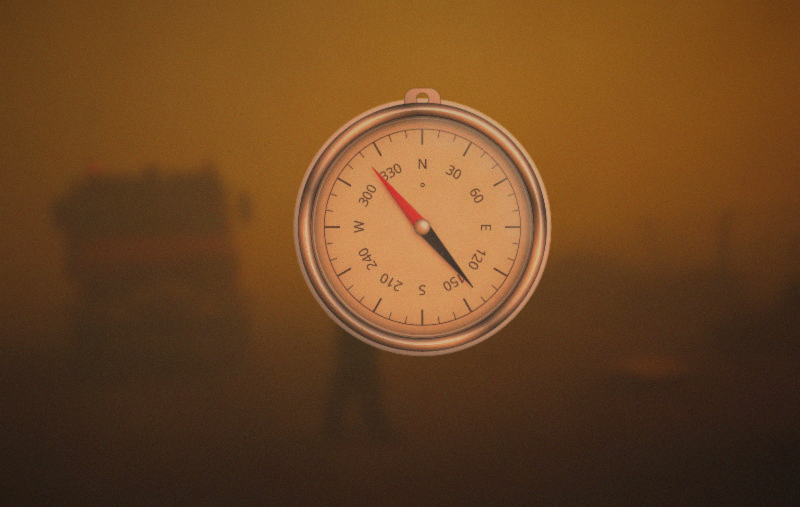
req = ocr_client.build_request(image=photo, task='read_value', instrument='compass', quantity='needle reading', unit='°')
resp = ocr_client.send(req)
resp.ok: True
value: 320 °
